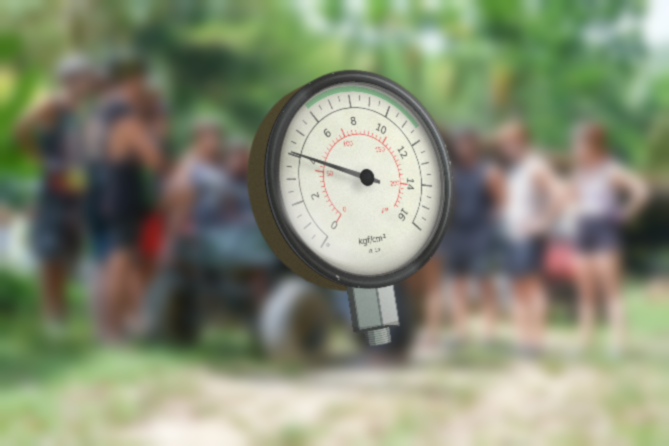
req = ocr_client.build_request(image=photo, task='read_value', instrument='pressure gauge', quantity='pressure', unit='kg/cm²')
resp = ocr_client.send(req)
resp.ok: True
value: 4 kg/cm²
